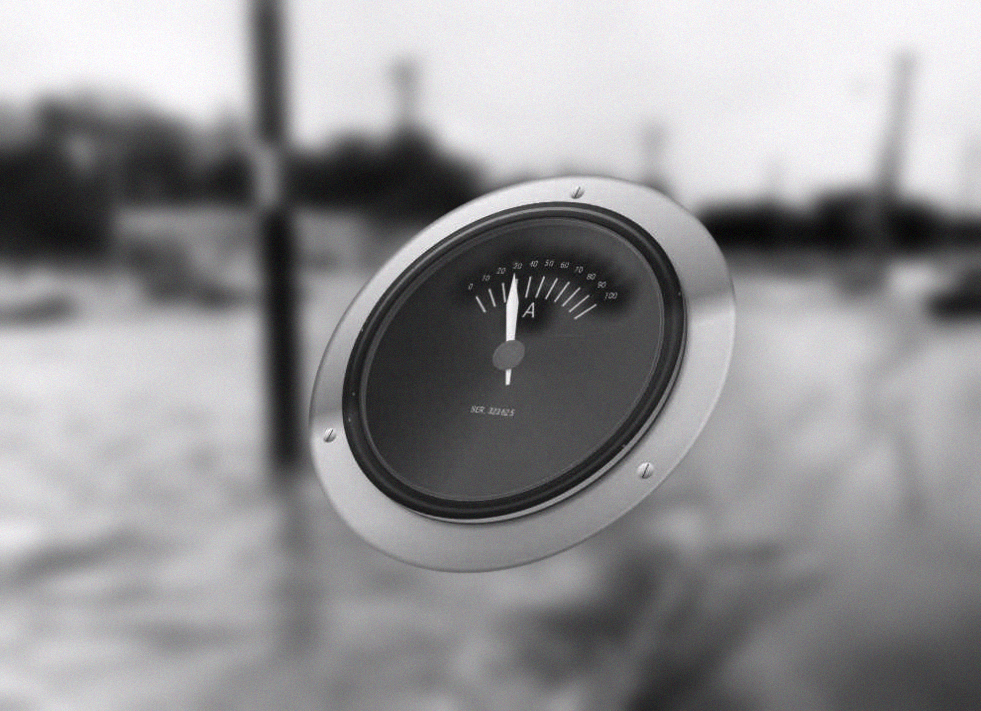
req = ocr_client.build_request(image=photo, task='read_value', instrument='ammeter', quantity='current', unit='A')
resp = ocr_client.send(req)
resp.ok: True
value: 30 A
